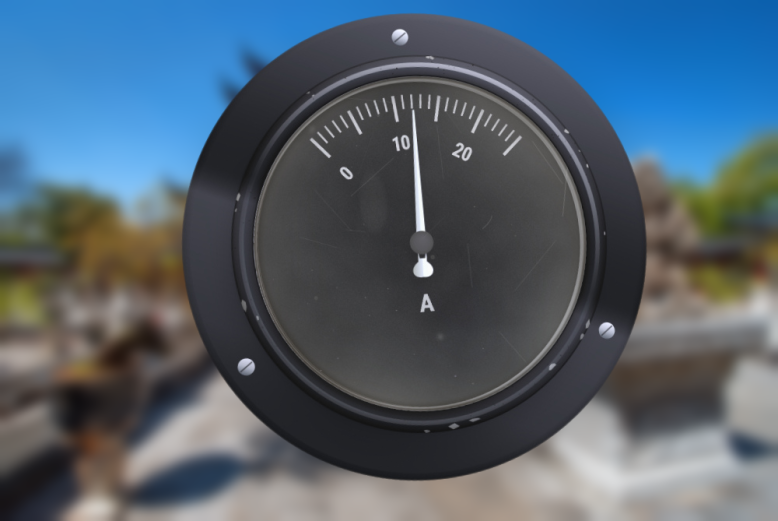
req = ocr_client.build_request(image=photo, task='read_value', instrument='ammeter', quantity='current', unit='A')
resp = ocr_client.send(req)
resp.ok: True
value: 12 A
